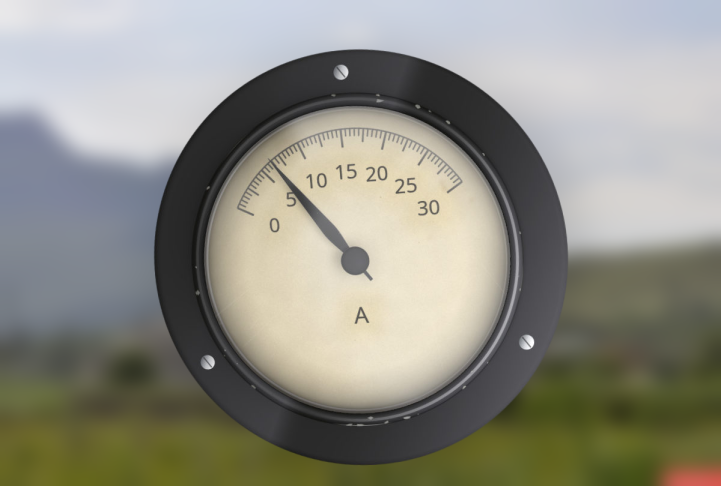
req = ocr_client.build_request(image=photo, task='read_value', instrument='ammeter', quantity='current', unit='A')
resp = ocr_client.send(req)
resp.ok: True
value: 6.5 A
